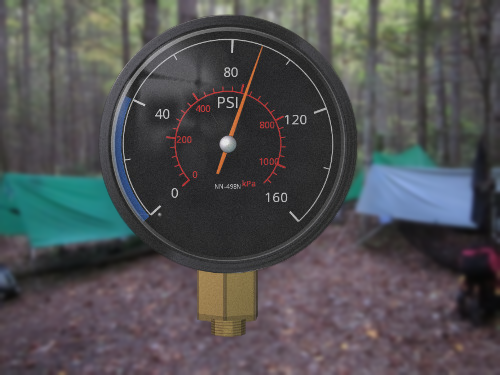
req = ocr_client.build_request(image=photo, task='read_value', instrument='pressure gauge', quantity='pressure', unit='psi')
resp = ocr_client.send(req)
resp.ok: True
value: 90 psi
